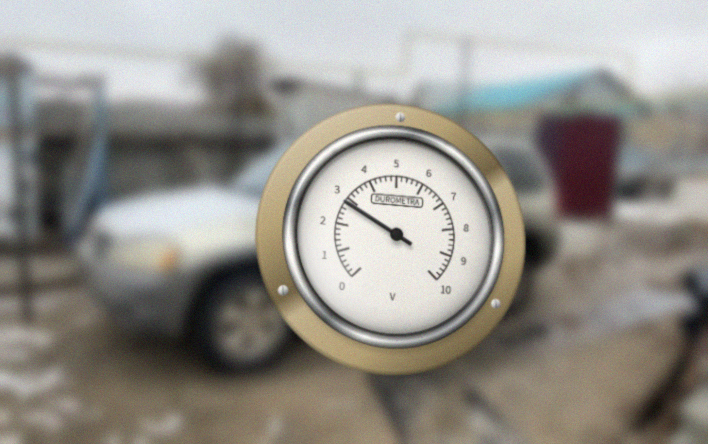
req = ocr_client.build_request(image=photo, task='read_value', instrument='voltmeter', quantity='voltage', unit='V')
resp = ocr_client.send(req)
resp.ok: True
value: 2.8 V
